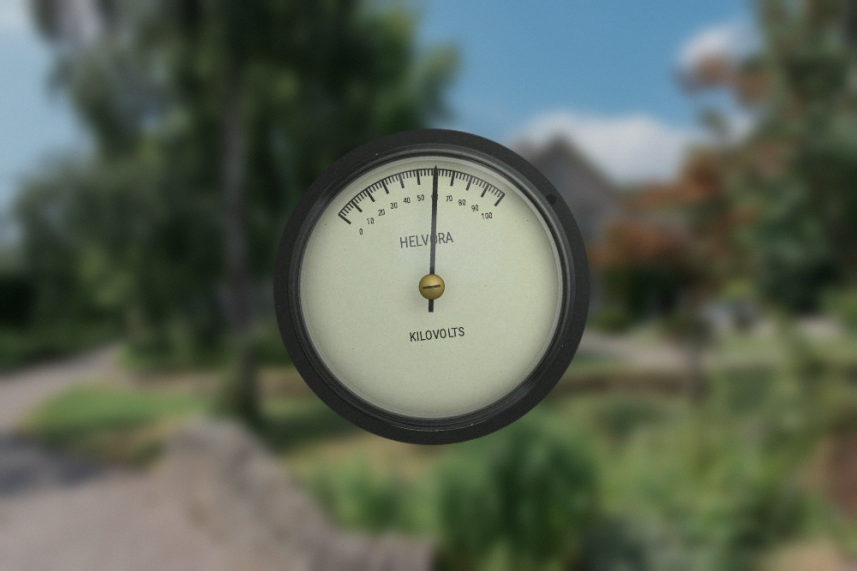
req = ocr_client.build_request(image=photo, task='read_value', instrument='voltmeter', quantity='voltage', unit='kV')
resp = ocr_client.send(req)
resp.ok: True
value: 60 kV
